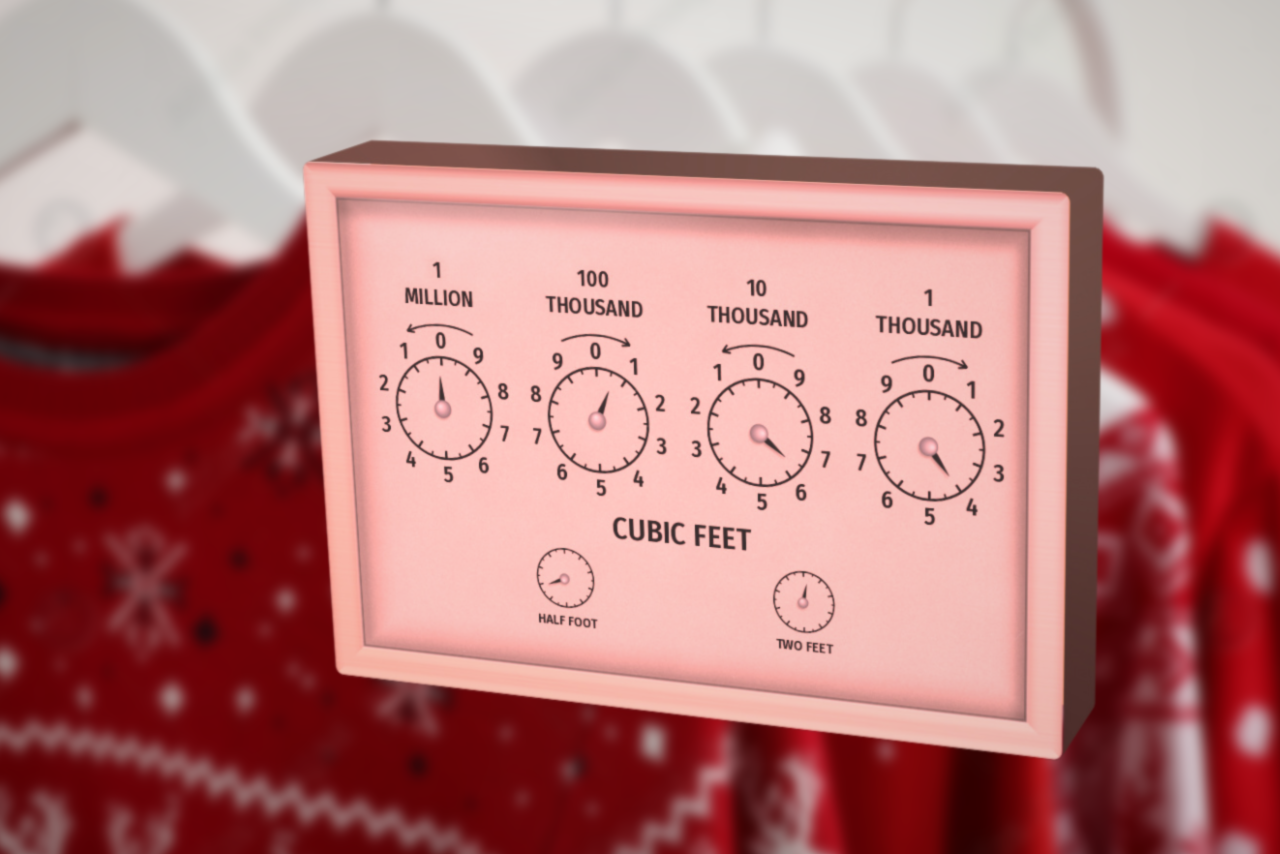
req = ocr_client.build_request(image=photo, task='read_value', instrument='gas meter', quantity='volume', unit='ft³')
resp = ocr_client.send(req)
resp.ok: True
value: 6400 ft³
